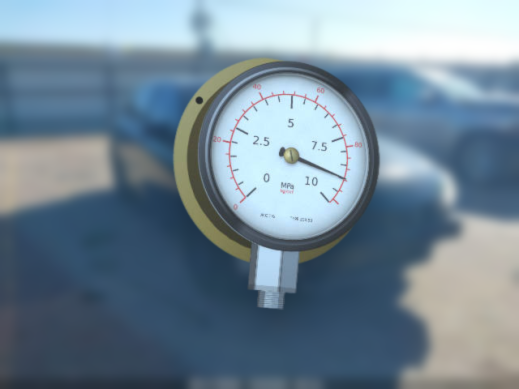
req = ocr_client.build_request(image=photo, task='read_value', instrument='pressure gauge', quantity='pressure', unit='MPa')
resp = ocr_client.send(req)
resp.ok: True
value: 9 MPa
